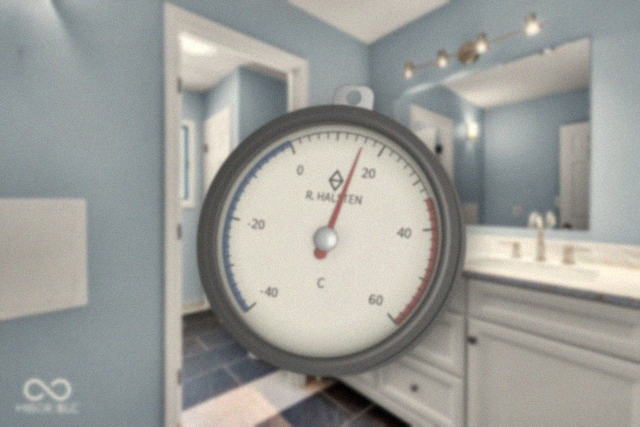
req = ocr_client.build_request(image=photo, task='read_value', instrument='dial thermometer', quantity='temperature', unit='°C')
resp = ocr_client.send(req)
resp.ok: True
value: 16 °C
